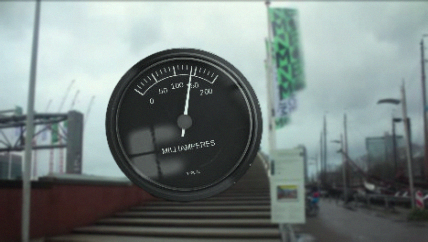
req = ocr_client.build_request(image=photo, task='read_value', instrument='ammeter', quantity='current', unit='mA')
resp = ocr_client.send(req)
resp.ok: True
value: 140 mA
